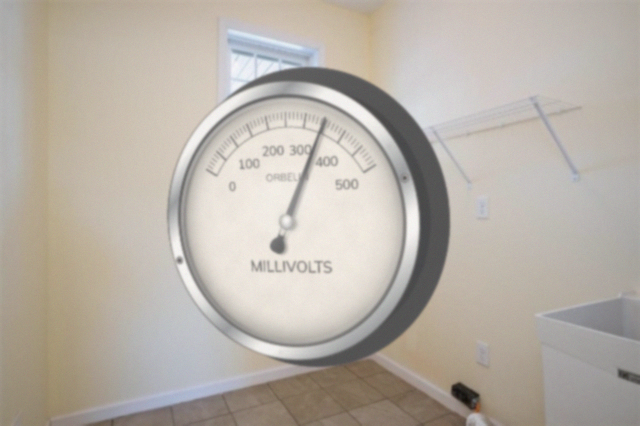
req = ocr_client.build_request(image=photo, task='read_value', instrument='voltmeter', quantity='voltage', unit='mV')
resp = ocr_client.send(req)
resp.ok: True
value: 350 mV
